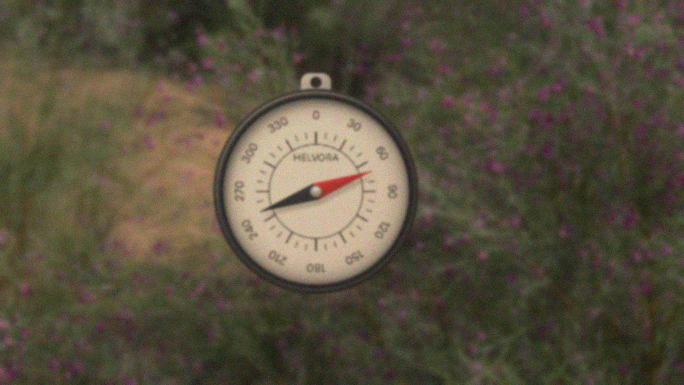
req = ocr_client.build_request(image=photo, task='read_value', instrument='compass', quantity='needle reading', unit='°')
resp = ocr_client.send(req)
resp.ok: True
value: 70 °
